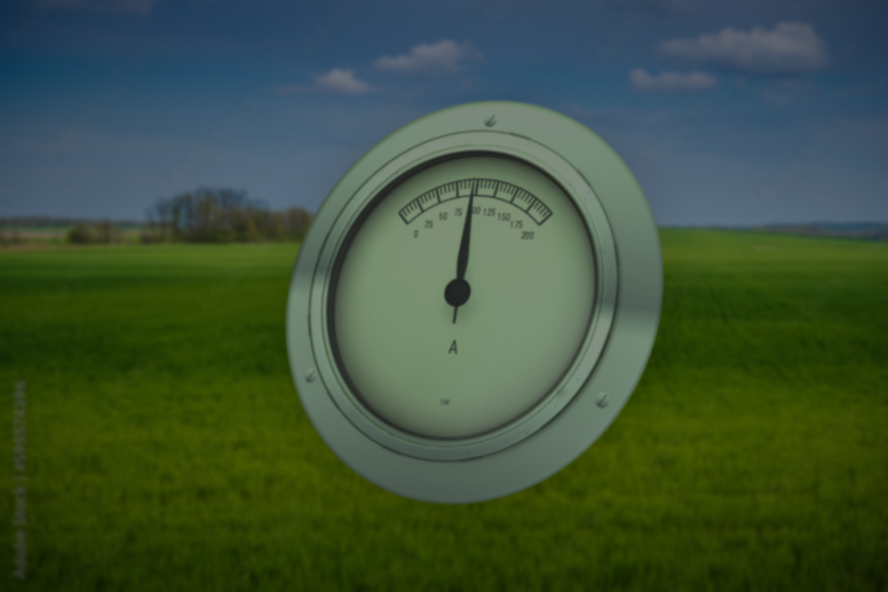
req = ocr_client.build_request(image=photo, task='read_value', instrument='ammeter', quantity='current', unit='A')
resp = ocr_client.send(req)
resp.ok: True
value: 100 A
